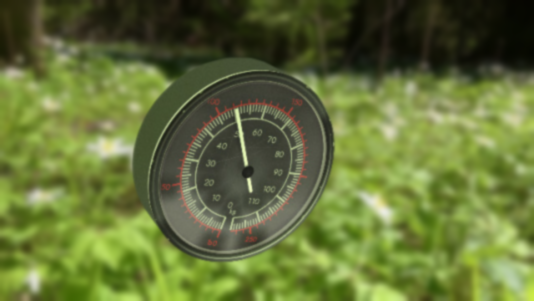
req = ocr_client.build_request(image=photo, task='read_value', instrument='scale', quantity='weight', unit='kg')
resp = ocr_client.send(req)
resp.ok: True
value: 50 kg
